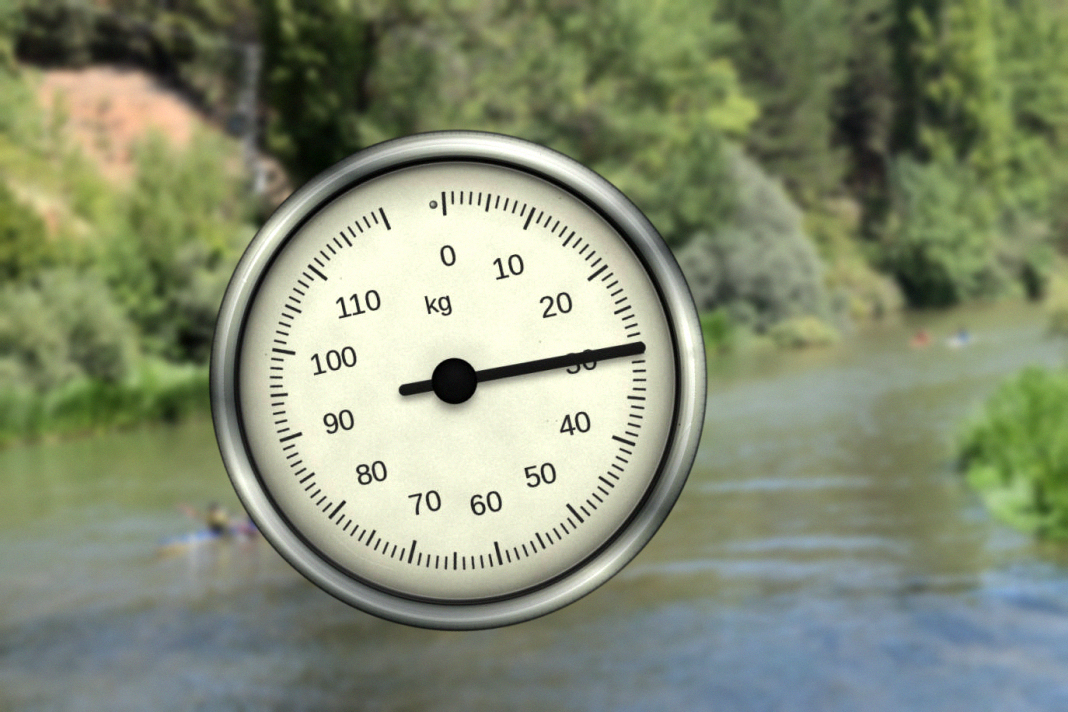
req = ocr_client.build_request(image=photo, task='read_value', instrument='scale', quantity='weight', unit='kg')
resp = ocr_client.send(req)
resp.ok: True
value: 29.5 kg
